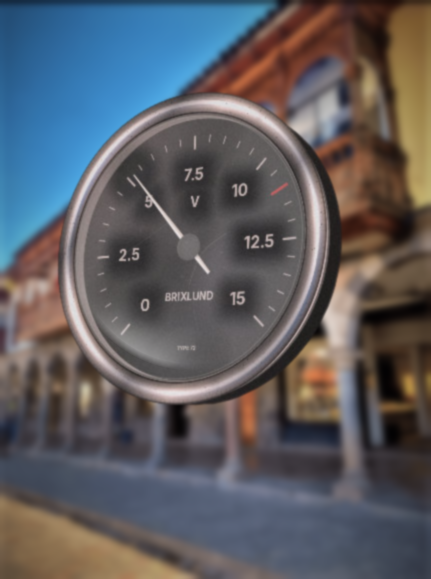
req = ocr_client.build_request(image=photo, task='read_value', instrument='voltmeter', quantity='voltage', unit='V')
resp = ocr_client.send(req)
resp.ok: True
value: 5.25 V
